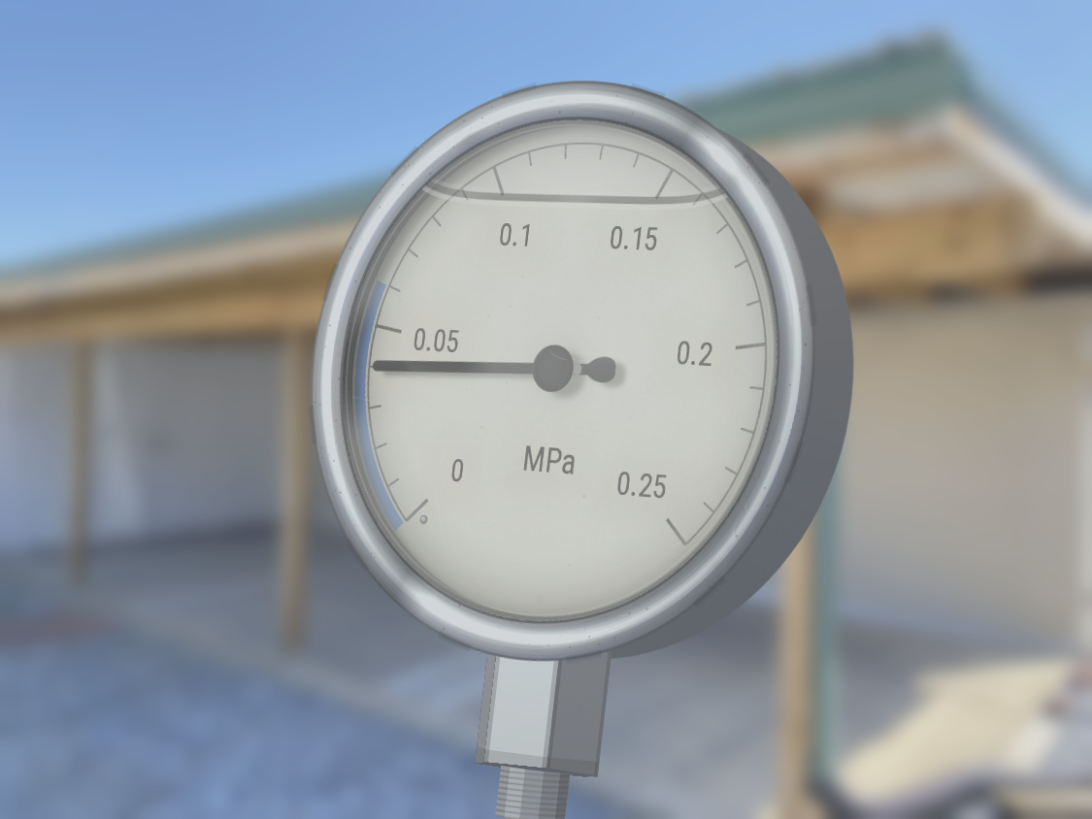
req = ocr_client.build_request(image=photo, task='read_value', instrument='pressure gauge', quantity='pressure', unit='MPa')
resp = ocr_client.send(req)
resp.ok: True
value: 0.04 MPa
